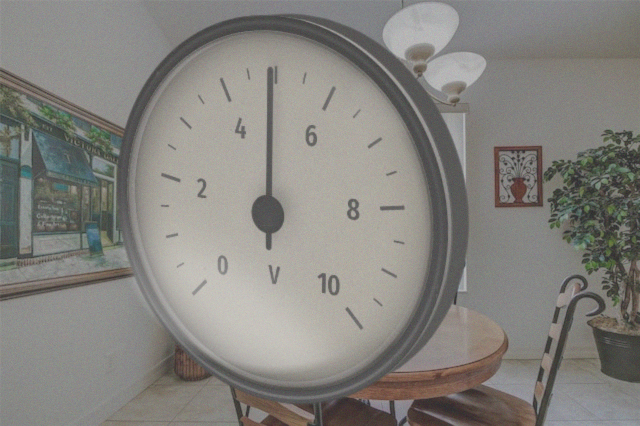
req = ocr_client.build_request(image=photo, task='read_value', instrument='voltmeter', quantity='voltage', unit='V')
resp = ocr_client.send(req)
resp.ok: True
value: 5 V
